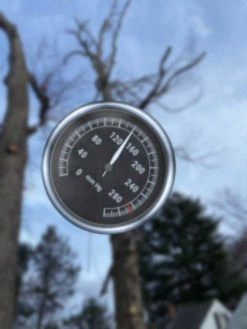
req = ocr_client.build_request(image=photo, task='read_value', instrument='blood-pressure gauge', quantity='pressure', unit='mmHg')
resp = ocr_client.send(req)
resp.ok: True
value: 140 mmHg
